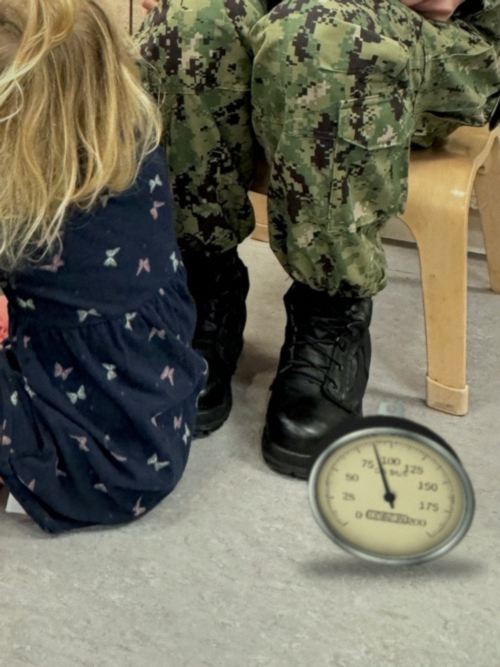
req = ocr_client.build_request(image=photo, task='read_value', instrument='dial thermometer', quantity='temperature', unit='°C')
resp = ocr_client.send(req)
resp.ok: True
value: 87.5 °C
